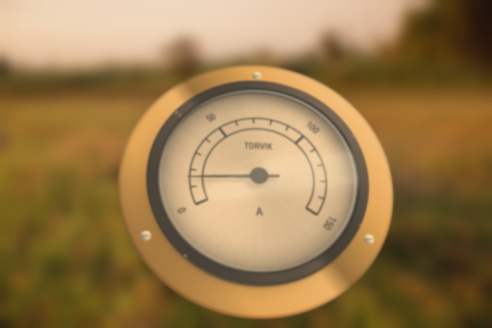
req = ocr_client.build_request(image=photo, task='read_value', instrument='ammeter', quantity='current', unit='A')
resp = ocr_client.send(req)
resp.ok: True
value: 15 A
